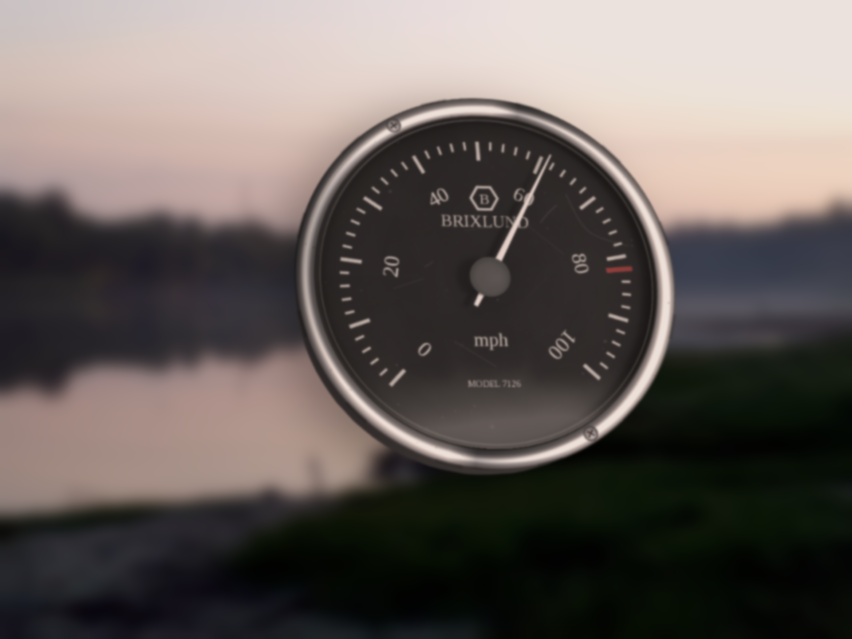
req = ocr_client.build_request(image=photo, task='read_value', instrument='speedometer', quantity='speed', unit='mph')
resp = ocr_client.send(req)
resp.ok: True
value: 61 mph
